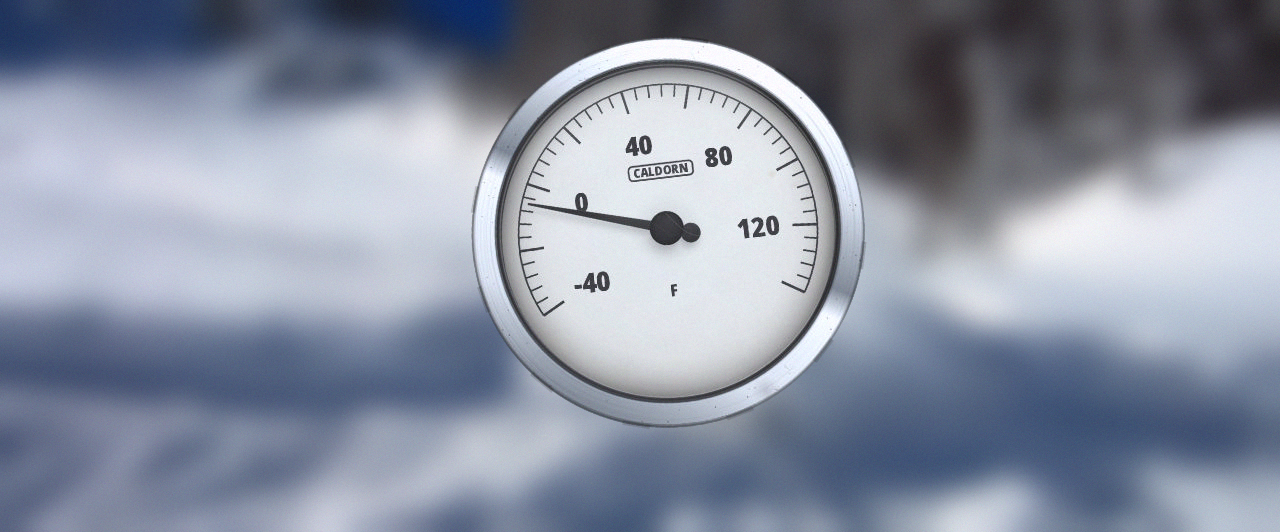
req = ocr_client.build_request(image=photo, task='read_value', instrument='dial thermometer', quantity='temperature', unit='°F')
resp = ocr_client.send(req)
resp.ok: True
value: -6 °F
